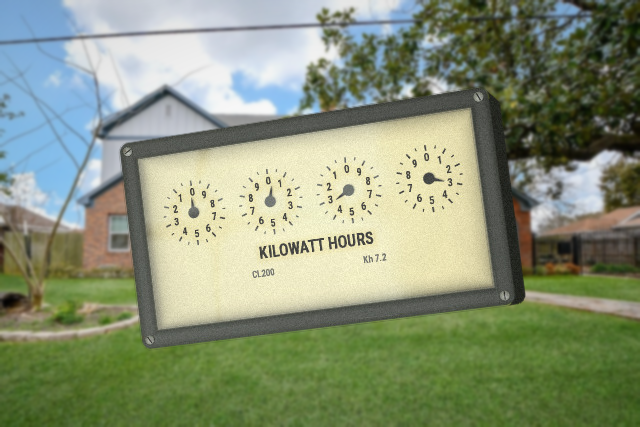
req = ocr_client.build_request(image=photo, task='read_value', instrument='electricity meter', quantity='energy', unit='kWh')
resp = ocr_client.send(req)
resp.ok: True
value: 33 kWh
